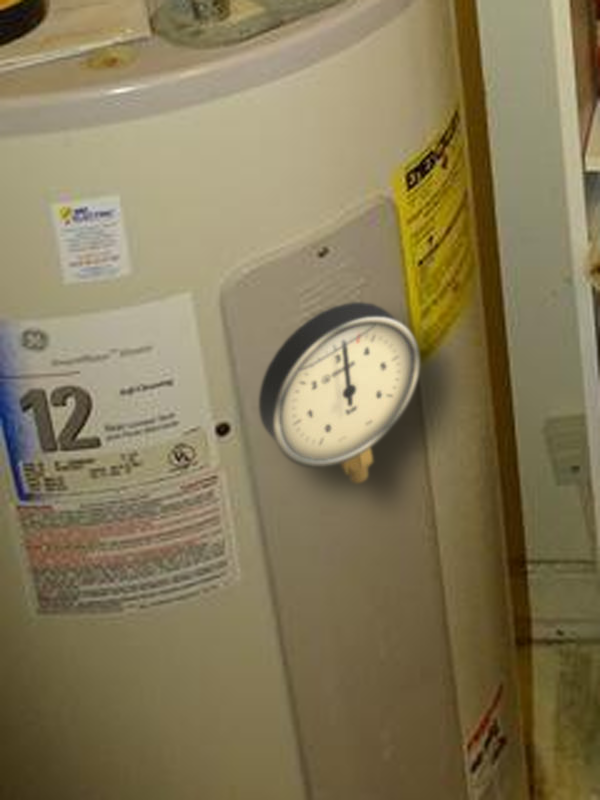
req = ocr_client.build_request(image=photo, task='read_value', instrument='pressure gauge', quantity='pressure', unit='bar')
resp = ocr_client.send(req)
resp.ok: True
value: 3.2 bar
